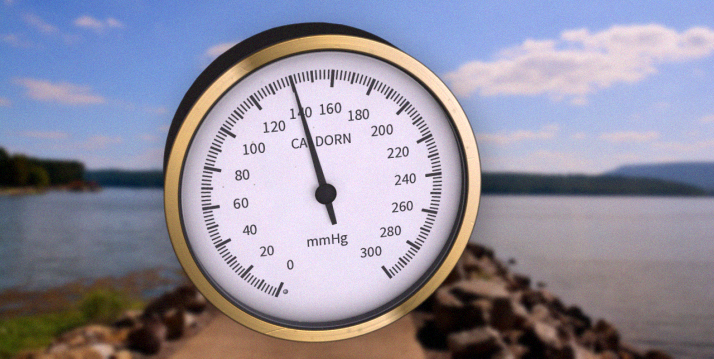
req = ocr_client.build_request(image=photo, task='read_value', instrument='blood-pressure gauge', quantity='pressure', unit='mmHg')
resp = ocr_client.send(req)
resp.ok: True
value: 140 mmHg
